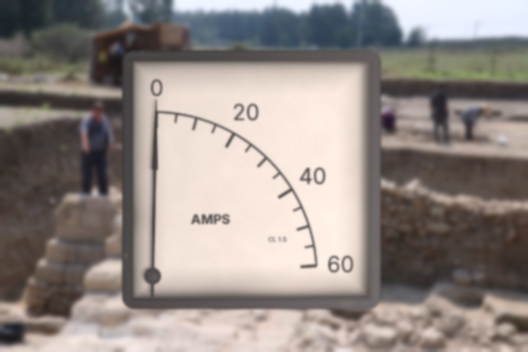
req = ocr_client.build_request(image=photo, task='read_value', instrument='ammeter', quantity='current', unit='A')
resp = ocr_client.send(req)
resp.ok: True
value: 0 A
